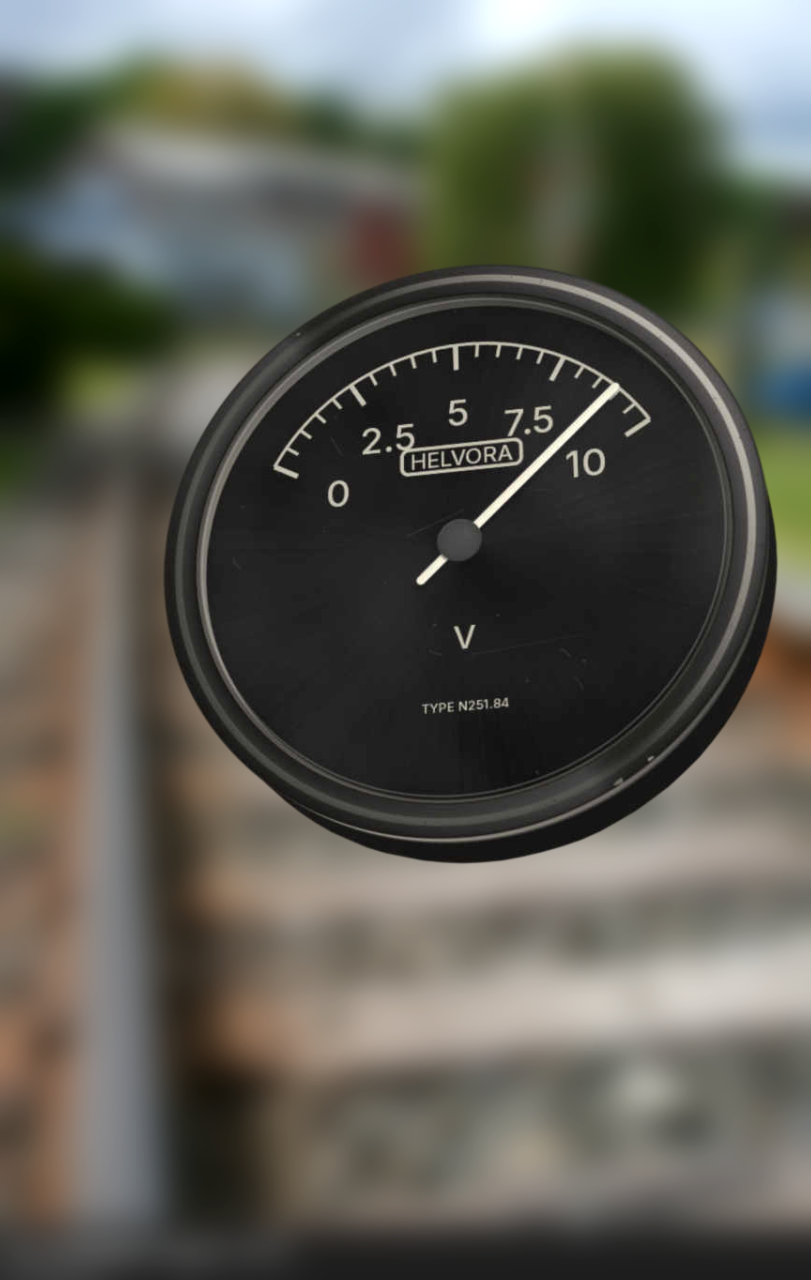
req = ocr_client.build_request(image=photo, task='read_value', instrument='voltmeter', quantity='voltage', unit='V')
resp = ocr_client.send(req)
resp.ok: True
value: 9 V
